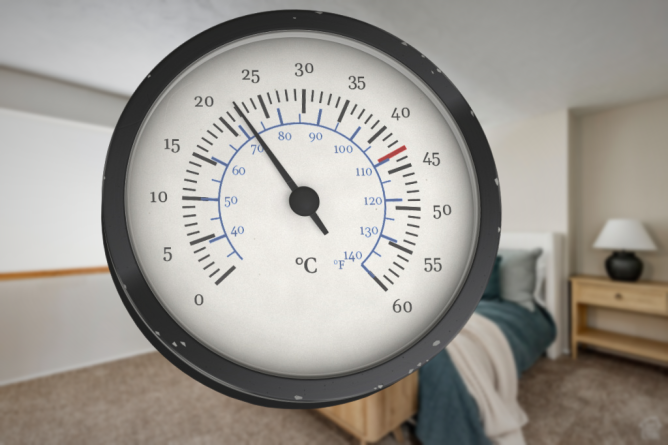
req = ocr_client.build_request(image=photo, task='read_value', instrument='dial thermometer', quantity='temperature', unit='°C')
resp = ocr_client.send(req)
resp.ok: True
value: 22 °C
